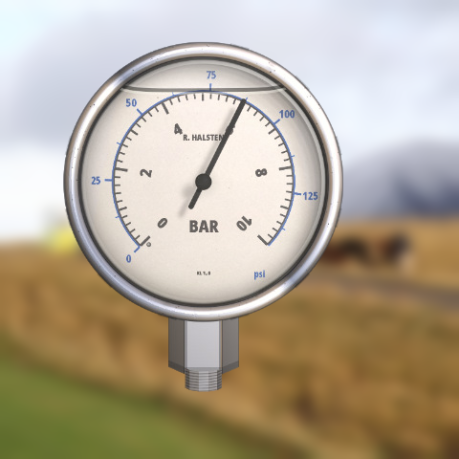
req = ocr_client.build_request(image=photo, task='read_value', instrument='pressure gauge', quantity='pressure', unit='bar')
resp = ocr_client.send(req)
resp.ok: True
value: 6 bar
